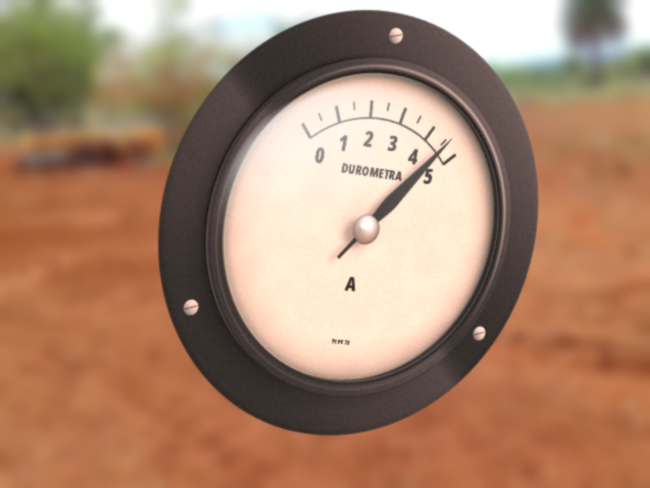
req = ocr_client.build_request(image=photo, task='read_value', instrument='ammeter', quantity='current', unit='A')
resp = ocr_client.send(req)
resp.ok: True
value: 4.5 A
